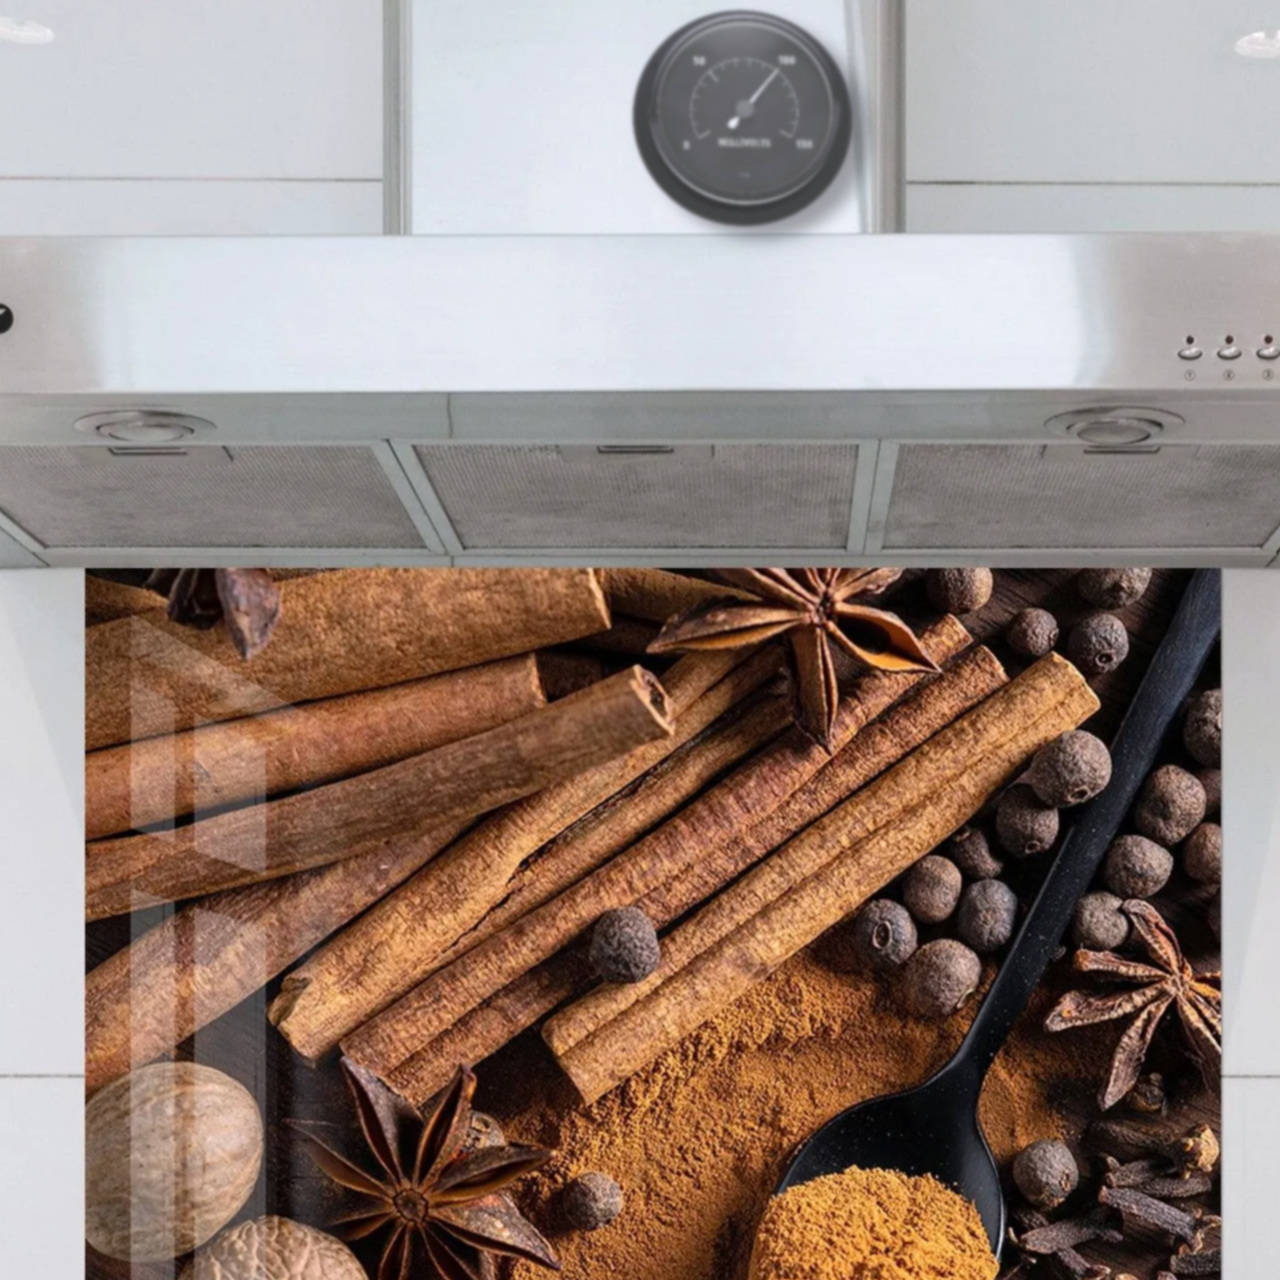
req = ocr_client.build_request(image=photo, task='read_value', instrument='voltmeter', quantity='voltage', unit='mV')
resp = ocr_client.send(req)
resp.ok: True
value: 100 mV
